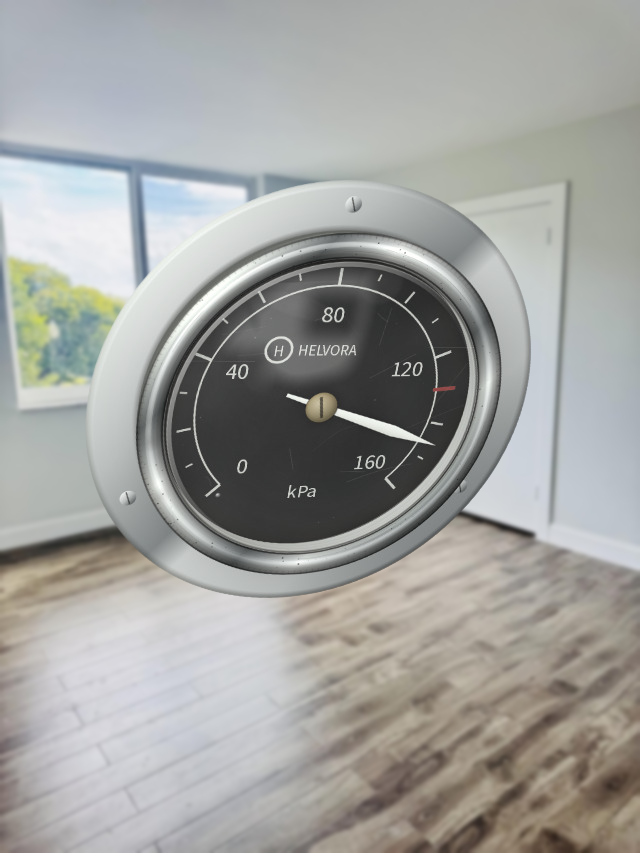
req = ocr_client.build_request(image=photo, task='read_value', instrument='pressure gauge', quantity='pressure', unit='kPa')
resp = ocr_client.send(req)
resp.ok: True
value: 145 kPa
